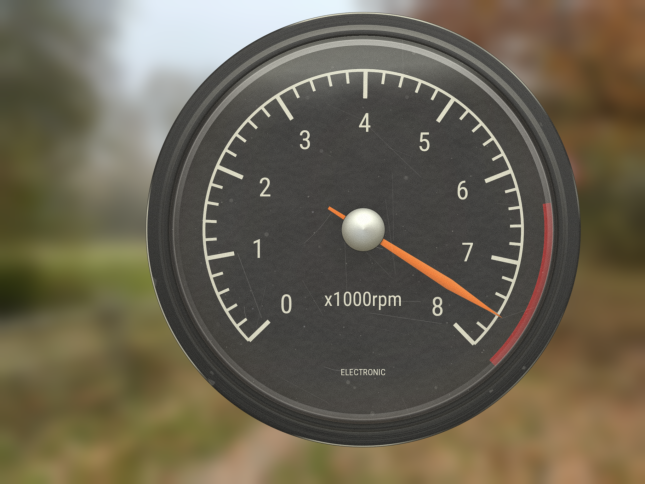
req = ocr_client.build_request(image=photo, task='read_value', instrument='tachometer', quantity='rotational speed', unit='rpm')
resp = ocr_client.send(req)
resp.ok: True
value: 7600 rpm
